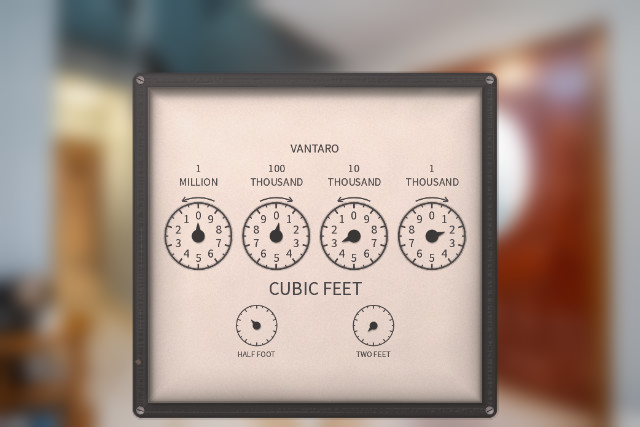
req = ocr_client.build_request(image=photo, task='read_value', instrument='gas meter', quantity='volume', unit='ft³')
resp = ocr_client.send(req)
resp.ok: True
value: 3200 ft³
